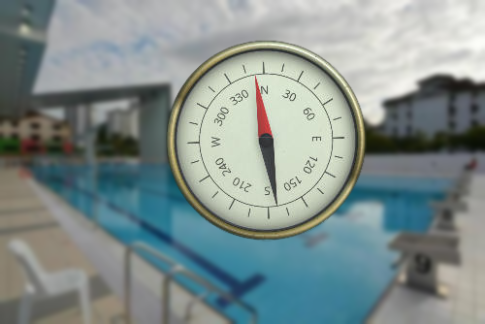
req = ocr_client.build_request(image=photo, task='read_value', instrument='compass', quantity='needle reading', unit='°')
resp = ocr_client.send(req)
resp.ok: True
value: 352.5 °
